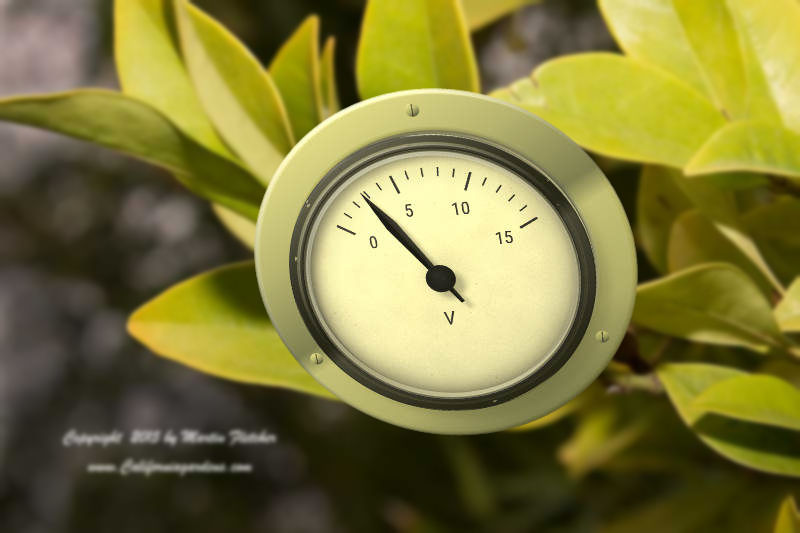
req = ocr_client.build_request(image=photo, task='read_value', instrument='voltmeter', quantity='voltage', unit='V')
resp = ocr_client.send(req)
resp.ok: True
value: 3 V
